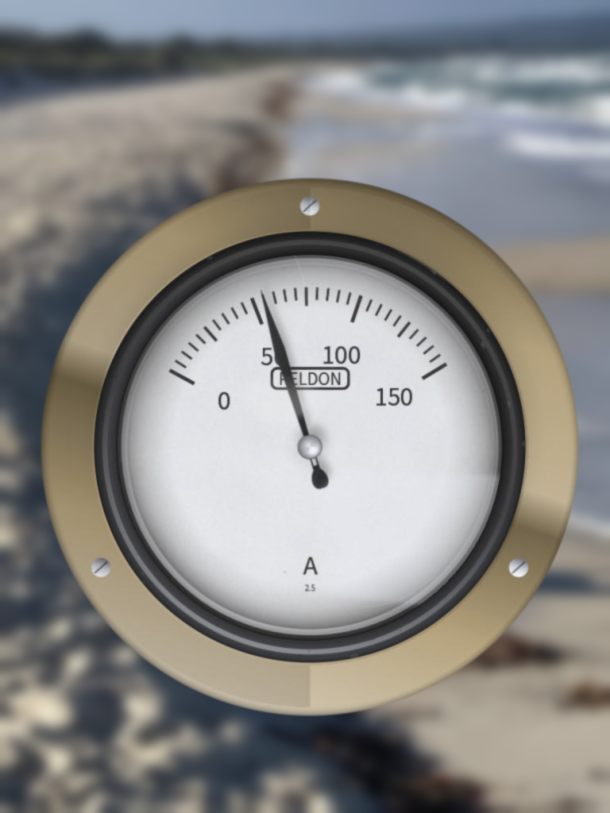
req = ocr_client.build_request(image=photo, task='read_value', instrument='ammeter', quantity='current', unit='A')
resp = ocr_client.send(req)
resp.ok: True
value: 55 A
